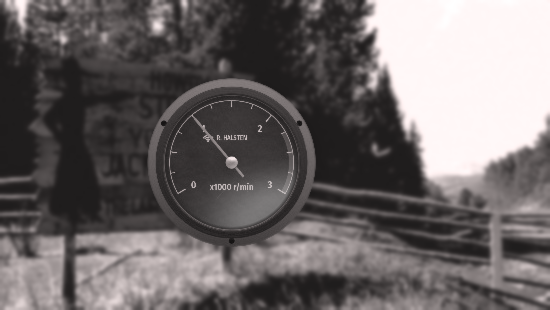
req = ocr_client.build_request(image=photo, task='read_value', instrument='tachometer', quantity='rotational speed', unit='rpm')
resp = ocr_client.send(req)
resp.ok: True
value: 1000 rpm
